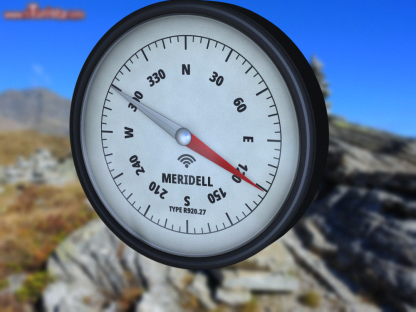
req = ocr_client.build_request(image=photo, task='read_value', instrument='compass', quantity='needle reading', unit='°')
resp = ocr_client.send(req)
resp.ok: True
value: 120 °
